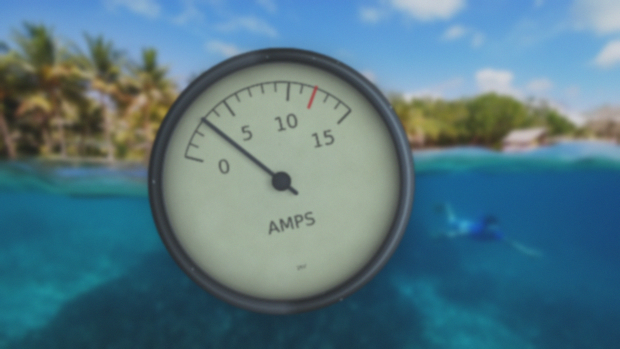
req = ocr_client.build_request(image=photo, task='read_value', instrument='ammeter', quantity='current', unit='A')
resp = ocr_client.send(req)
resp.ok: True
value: 3 A
